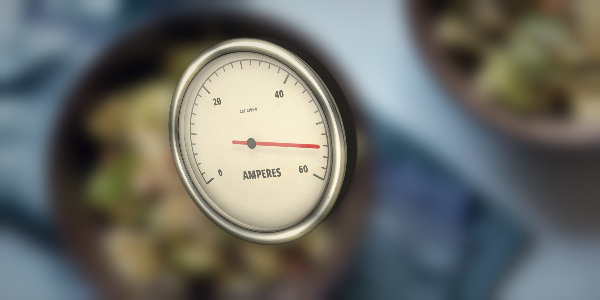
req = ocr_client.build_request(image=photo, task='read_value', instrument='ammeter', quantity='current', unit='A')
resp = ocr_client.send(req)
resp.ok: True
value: 54 A
